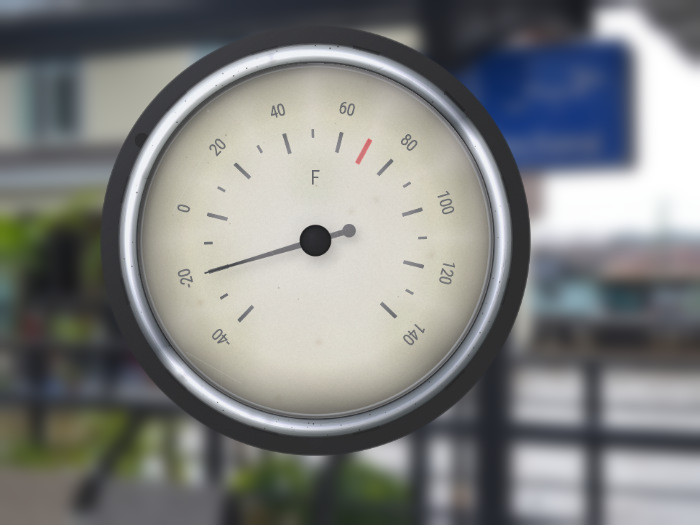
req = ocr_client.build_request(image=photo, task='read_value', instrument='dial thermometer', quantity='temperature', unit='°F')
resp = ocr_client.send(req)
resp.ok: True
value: -20 °F
